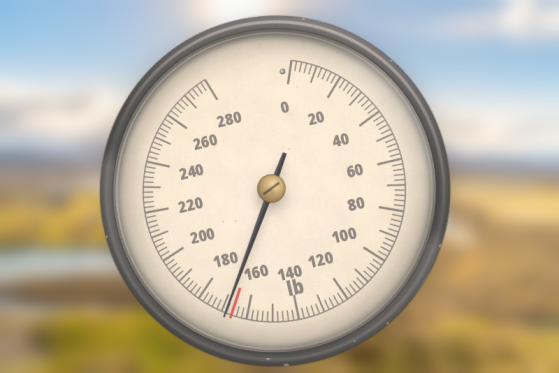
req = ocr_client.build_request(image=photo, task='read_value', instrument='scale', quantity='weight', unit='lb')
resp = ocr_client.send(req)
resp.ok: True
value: 168 lb
